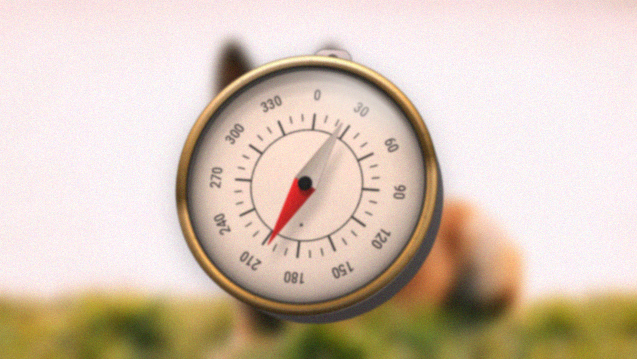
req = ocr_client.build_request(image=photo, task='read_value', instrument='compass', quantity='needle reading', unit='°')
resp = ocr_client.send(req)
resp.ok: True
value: 205 °
